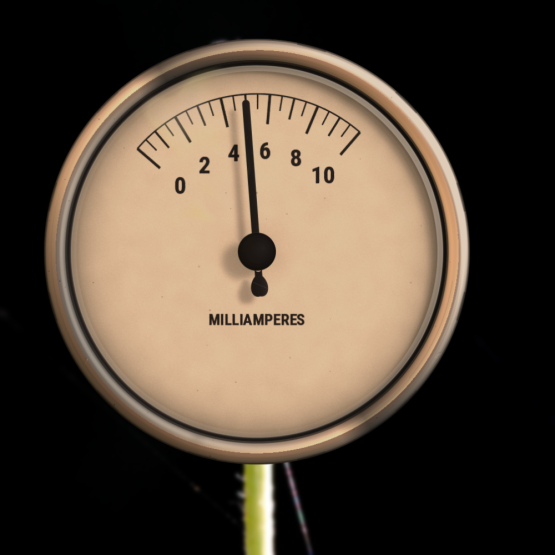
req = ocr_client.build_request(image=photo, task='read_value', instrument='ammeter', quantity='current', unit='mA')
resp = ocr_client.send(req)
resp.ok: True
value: 5 mA
